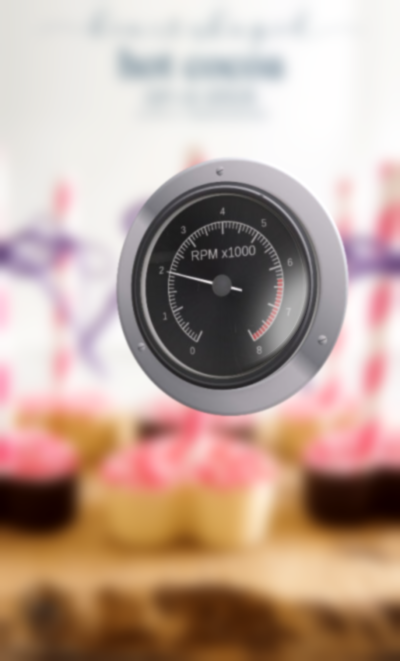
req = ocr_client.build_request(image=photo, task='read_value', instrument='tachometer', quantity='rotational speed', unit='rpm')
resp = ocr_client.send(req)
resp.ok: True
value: 2000 rpm
